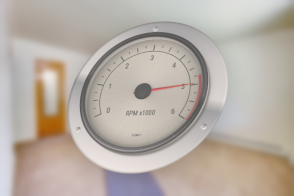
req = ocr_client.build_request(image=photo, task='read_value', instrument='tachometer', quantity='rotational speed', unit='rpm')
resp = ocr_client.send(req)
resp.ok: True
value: 5000 rpm
